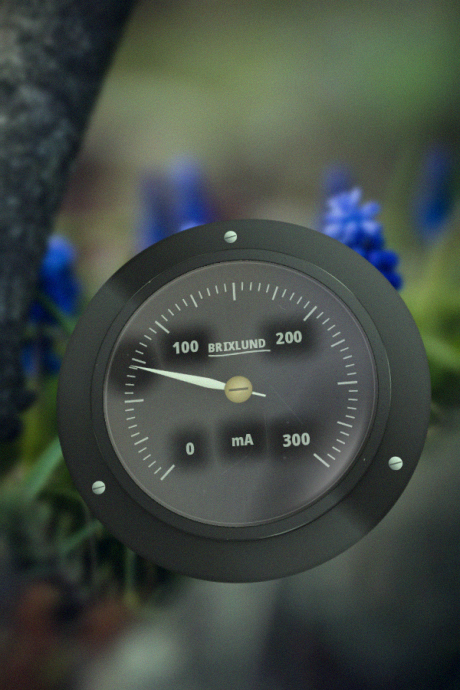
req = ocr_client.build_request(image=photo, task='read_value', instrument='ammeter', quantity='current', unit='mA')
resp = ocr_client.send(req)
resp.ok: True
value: 70 mA
